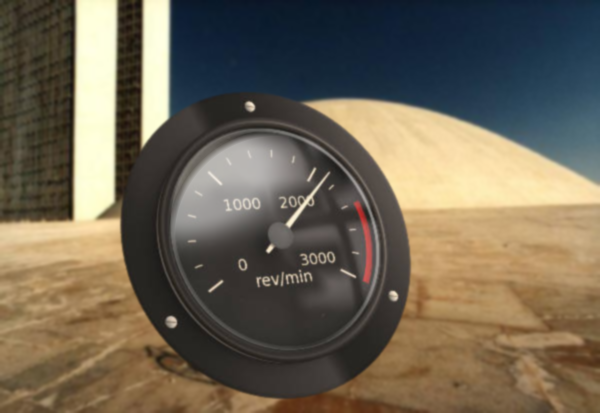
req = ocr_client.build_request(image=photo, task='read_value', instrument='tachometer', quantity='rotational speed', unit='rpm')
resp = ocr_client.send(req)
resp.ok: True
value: 2100 rpm
